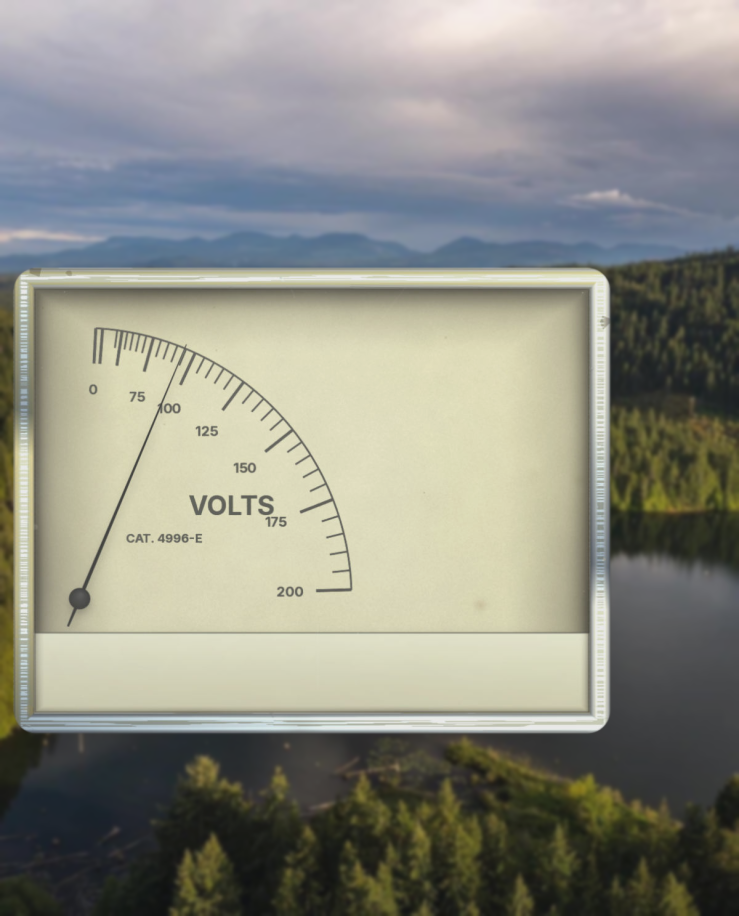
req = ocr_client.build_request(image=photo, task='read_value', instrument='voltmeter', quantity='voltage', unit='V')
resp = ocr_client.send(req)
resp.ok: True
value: 95 V
